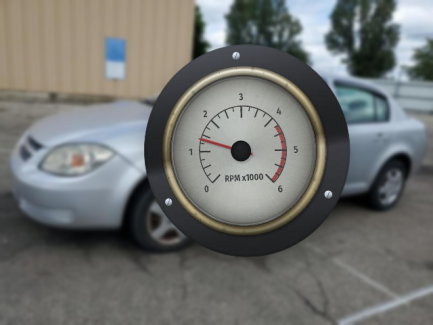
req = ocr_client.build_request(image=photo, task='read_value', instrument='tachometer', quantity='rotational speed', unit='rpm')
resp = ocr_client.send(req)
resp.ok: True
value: 1375 rpm
